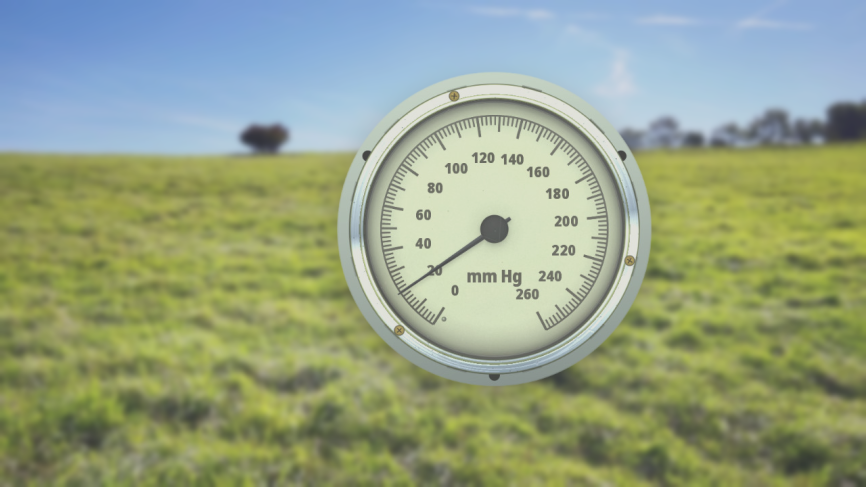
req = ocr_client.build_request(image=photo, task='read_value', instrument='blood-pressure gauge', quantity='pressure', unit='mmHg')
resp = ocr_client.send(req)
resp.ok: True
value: 20 mmHg
